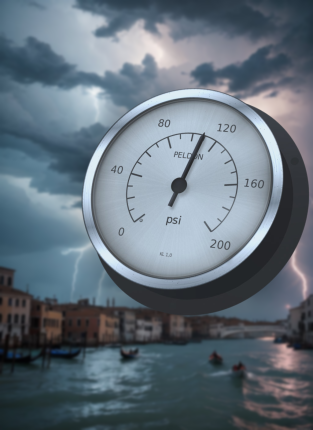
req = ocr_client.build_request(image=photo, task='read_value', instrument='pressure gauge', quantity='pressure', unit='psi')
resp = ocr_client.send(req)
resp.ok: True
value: 110 psi
